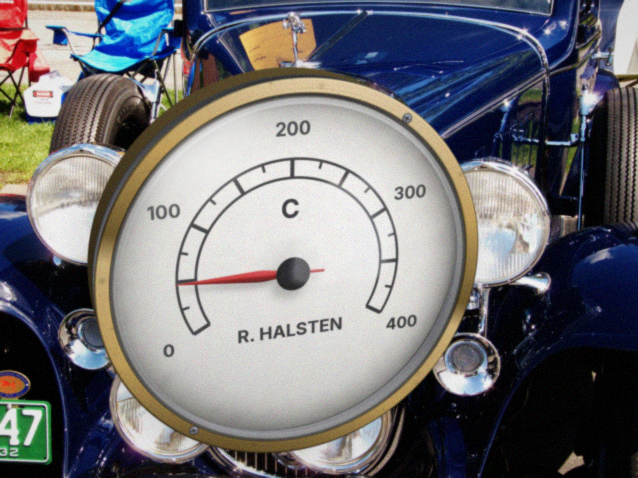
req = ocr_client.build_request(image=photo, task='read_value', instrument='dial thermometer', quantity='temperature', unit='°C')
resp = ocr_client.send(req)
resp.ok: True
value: 50 °C
